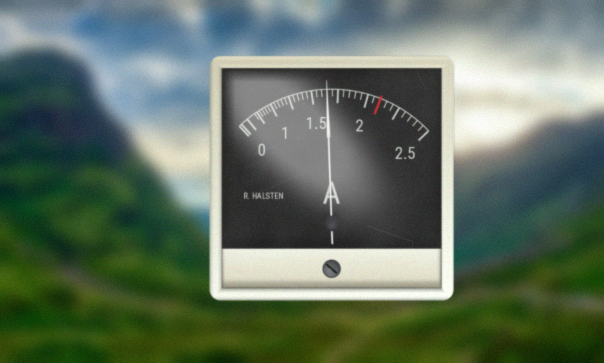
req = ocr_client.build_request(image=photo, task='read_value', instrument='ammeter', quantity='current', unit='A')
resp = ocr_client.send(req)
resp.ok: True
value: 1.65 A
